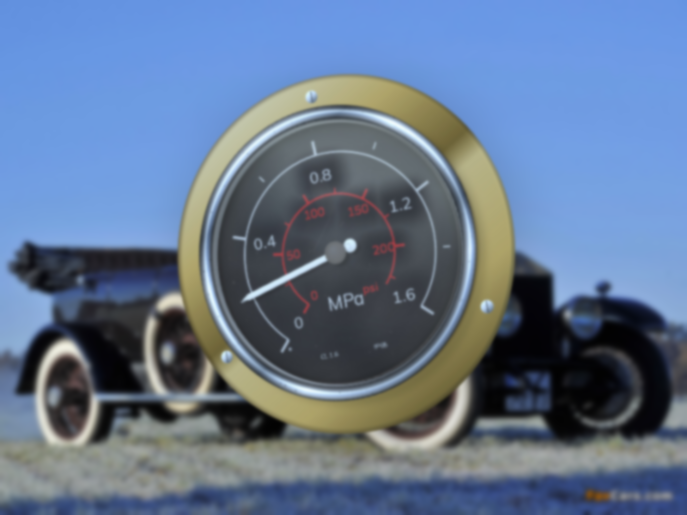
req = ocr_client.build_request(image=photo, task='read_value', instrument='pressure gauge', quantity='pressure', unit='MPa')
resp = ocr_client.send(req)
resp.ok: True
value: 0.2 MPa
